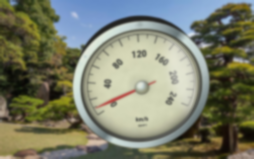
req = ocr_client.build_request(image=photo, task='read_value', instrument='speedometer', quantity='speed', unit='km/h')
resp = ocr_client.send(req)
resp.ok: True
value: 10 km/h
